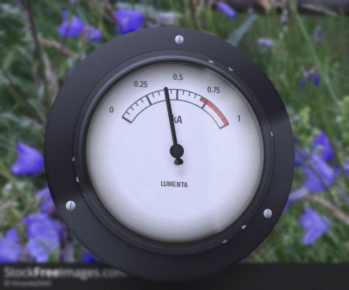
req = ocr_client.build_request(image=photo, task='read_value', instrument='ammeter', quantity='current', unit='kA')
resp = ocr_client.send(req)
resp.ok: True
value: 0.4 kA
